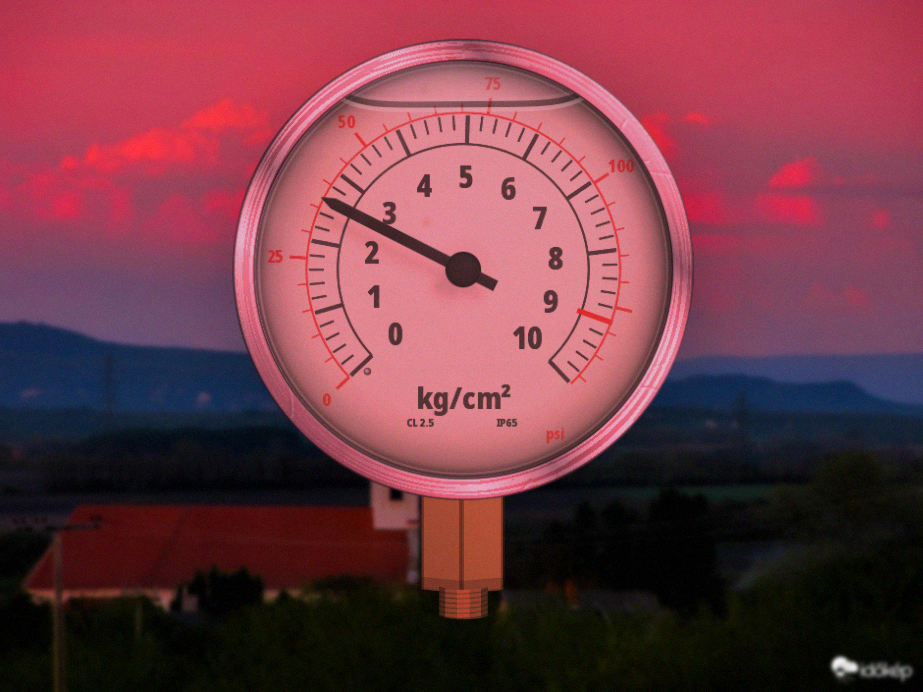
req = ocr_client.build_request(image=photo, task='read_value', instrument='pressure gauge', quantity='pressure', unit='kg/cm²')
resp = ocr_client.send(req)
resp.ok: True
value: 2.6 kg/cm²
